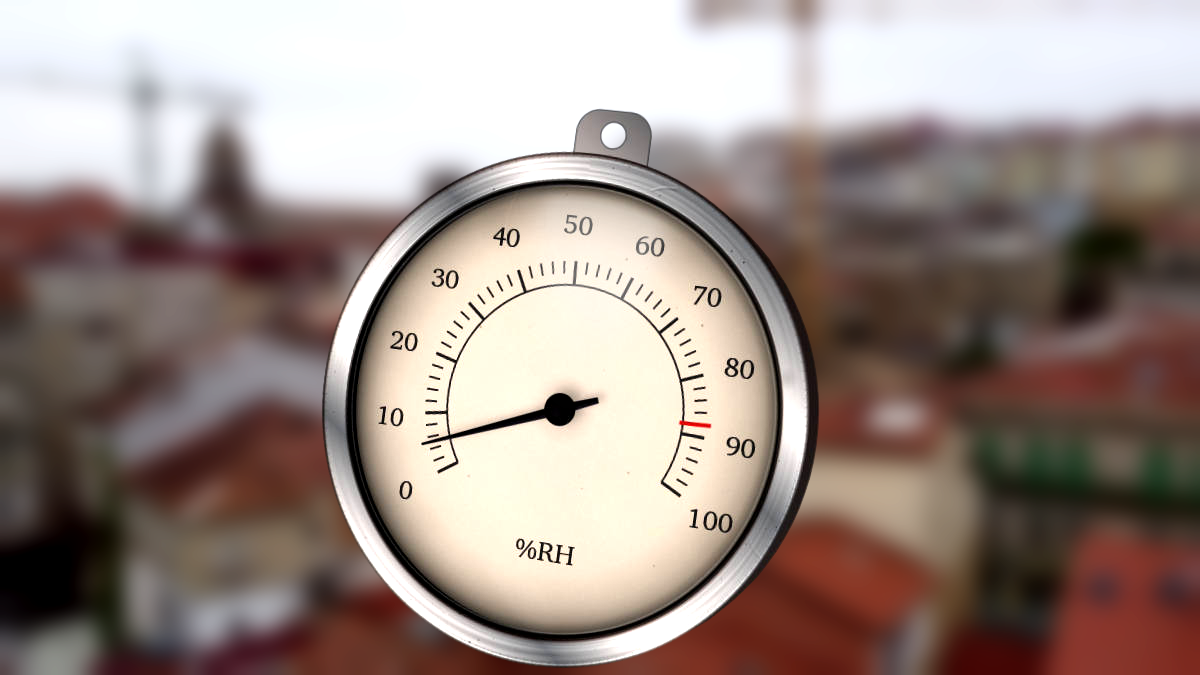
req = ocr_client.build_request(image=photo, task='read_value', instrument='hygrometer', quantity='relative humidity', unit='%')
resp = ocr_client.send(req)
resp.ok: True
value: 5 %
